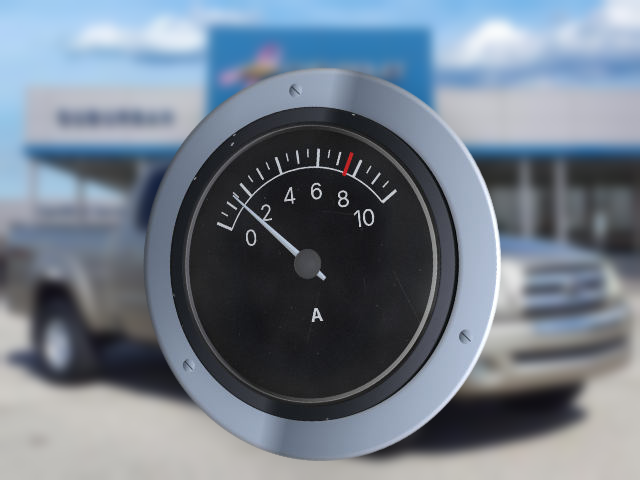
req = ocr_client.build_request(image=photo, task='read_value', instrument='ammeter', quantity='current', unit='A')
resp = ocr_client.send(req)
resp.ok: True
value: 1.5 A
